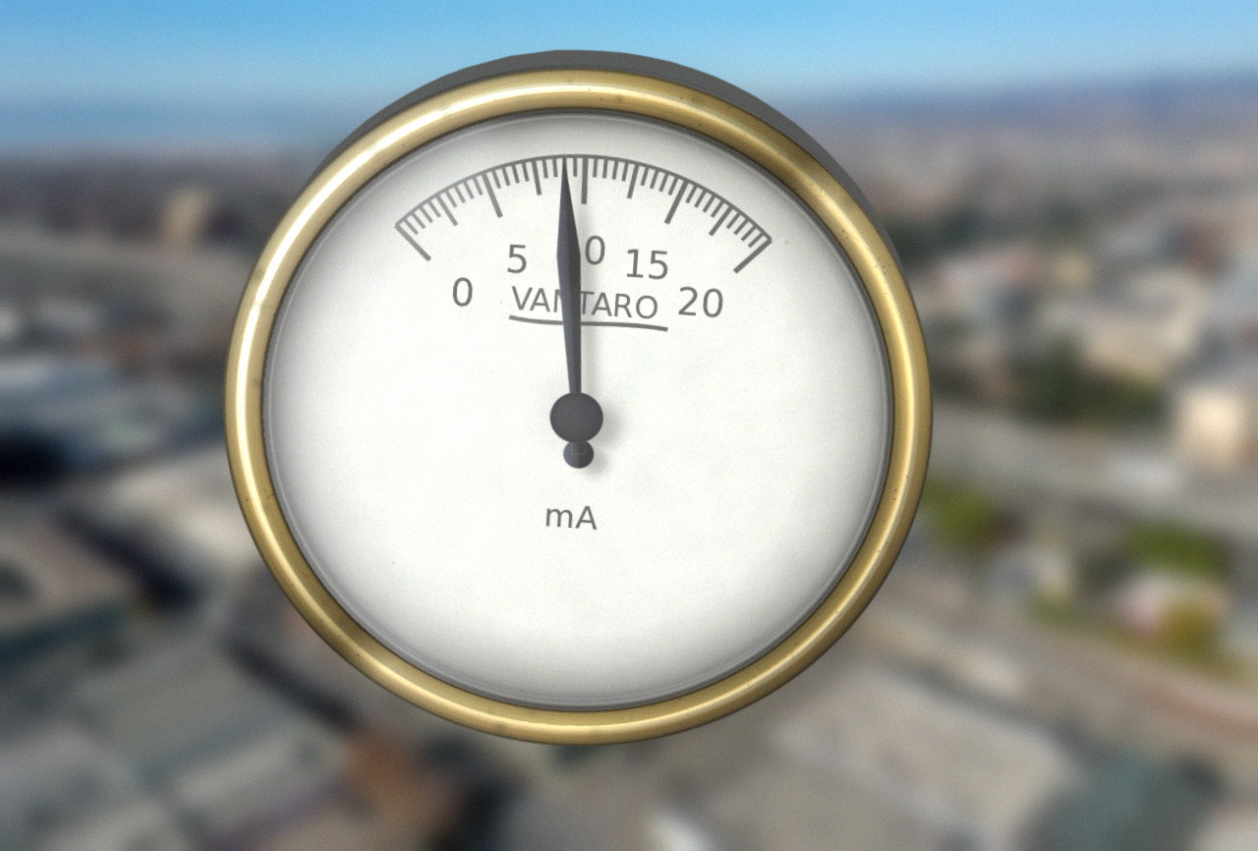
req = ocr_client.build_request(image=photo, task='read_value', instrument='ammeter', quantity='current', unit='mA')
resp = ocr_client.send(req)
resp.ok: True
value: 9 mA
